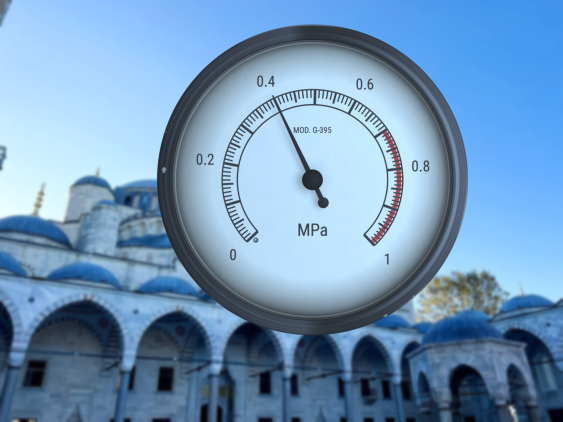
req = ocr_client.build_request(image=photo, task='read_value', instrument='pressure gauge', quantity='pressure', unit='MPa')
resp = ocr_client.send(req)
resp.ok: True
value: 0.4 MPa
